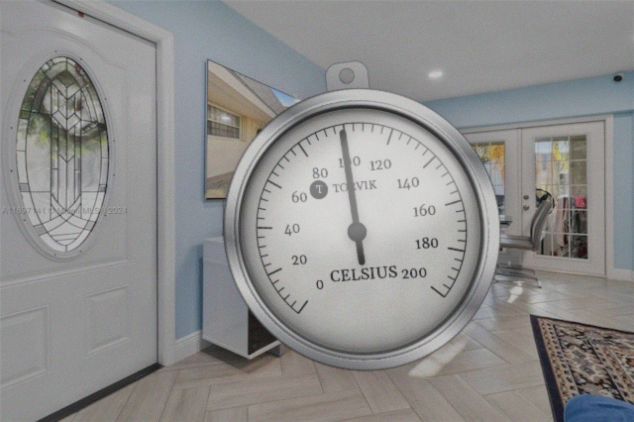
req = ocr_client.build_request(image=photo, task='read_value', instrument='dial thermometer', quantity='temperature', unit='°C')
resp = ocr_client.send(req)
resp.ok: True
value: 100 °C
